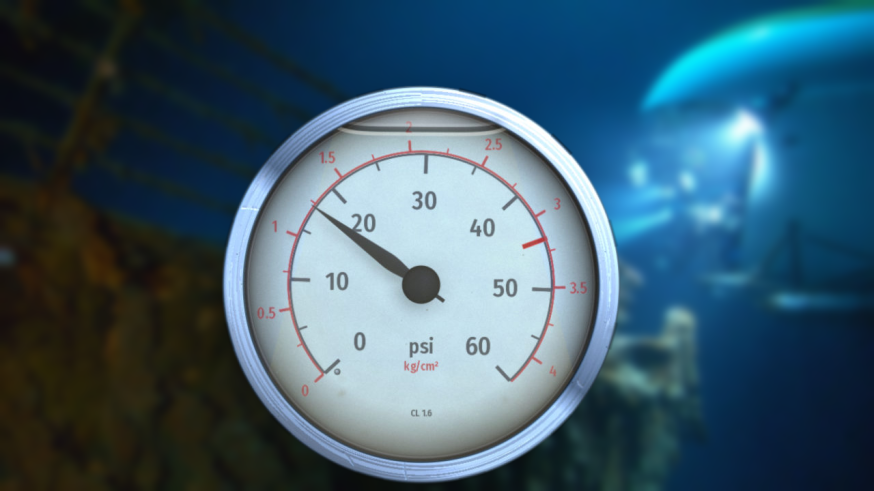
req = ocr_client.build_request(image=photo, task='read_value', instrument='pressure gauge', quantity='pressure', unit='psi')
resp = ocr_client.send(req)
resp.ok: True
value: 17.5 psi
